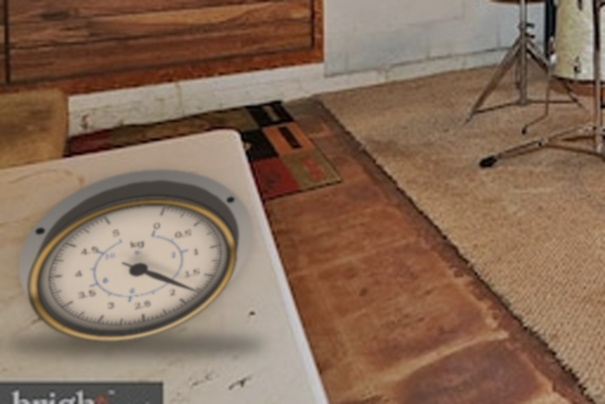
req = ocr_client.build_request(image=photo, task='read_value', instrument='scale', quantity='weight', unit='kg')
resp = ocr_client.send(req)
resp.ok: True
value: 1.75 kg
